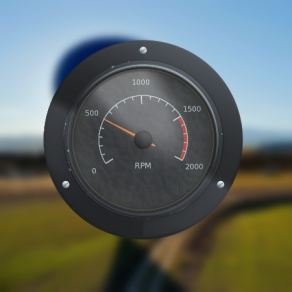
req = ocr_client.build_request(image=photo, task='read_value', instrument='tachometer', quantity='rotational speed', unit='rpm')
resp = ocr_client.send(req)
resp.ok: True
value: 500 rpm
